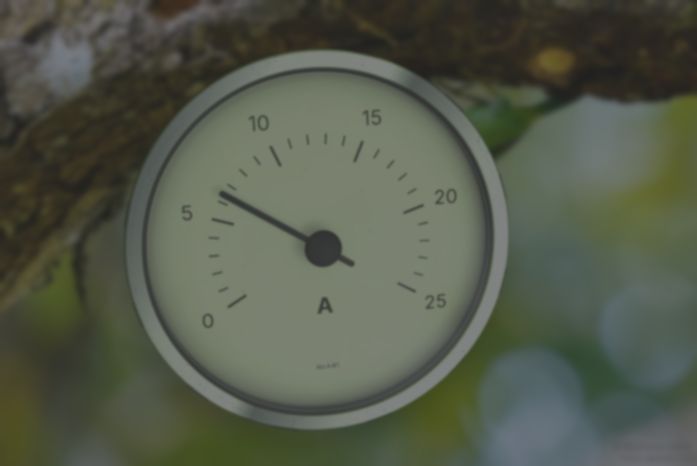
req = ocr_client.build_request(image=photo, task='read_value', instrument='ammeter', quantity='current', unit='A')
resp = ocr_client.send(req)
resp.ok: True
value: 6.5 A
